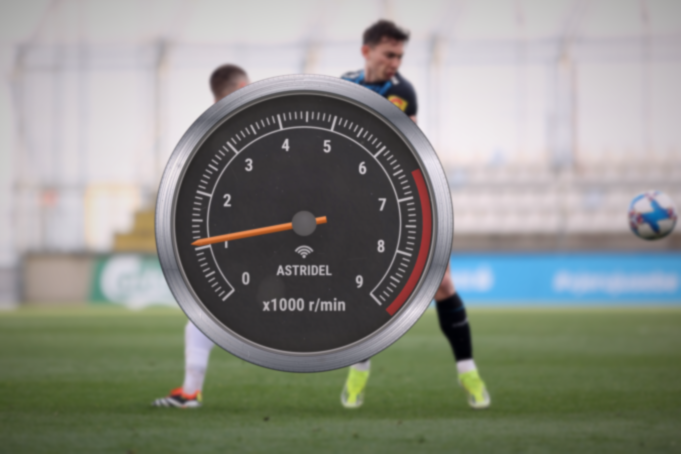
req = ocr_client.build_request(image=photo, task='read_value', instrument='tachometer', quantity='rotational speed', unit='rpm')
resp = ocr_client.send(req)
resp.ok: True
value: 1100 rpm
